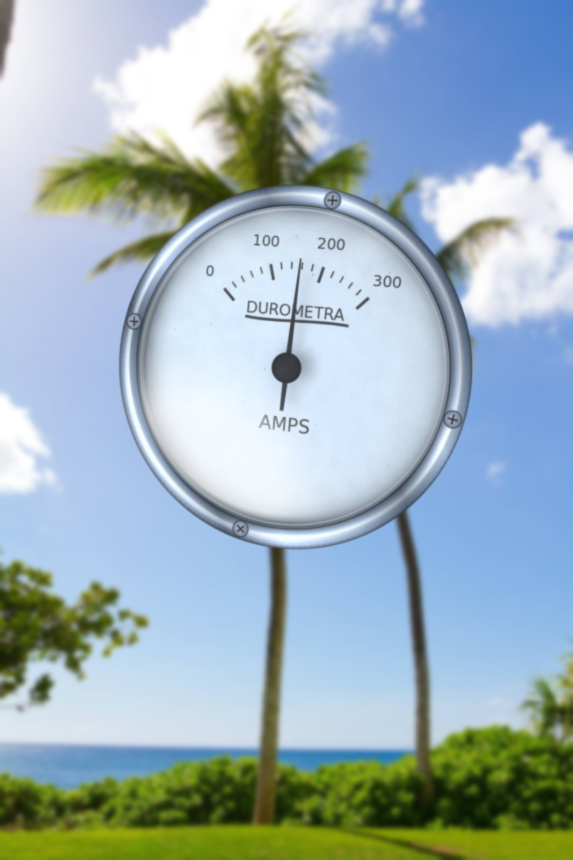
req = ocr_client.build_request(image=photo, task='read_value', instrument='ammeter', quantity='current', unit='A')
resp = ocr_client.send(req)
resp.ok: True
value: 160 A
